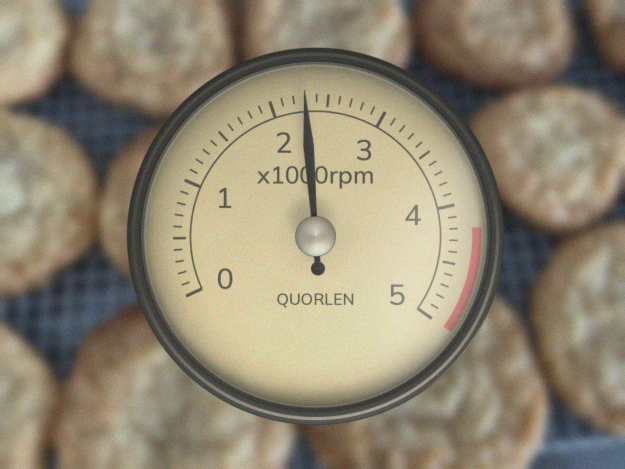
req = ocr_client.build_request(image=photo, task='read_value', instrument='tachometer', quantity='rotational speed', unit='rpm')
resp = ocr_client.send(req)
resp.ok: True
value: 2300 rpm
